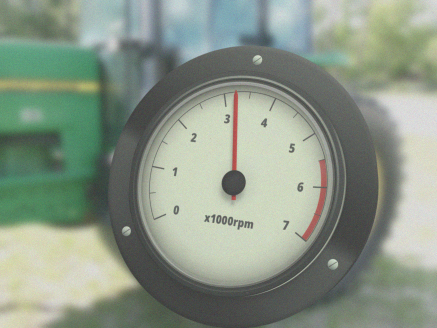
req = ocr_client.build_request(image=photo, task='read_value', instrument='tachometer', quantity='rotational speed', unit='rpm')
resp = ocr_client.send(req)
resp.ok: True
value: 3250 rpm
